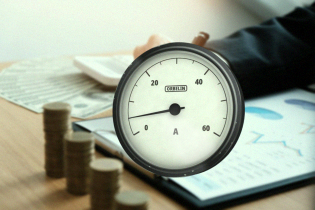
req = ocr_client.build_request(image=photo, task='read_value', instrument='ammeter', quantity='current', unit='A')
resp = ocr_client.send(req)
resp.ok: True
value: 5 A
